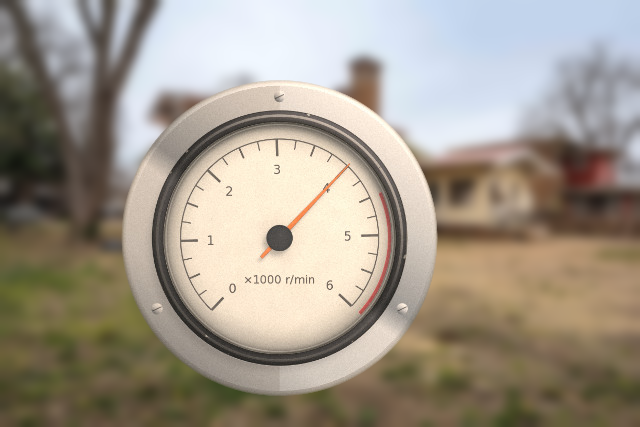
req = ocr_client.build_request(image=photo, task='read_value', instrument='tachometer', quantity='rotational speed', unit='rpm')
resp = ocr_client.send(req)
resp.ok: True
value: 4000 rpm
